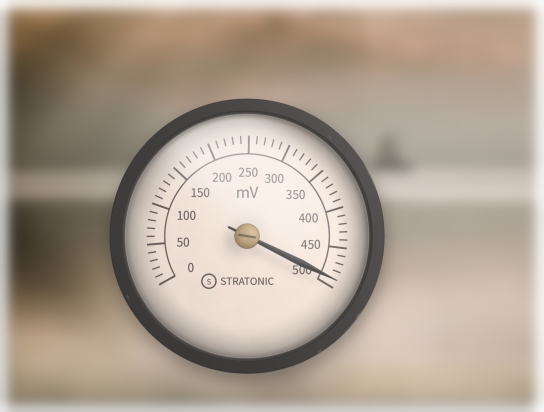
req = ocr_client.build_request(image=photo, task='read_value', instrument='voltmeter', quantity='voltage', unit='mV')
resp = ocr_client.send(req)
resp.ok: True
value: 490 mV
